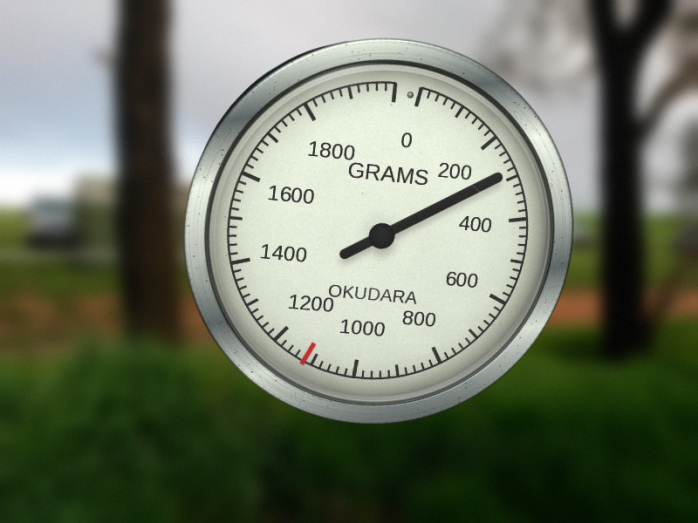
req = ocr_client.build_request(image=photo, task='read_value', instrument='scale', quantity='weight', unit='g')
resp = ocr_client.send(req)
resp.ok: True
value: 280 g
